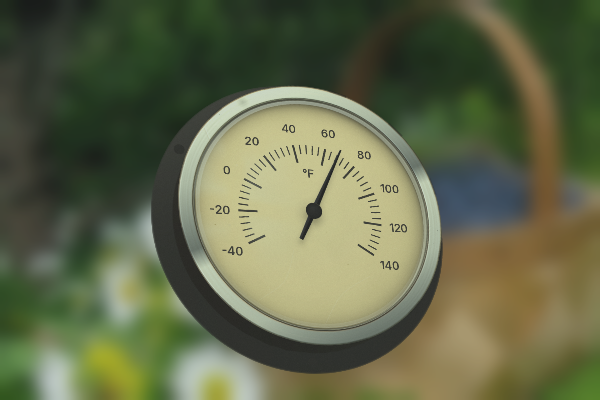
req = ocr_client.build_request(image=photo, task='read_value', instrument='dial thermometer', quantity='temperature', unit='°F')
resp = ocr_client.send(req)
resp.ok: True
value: 68 °F
